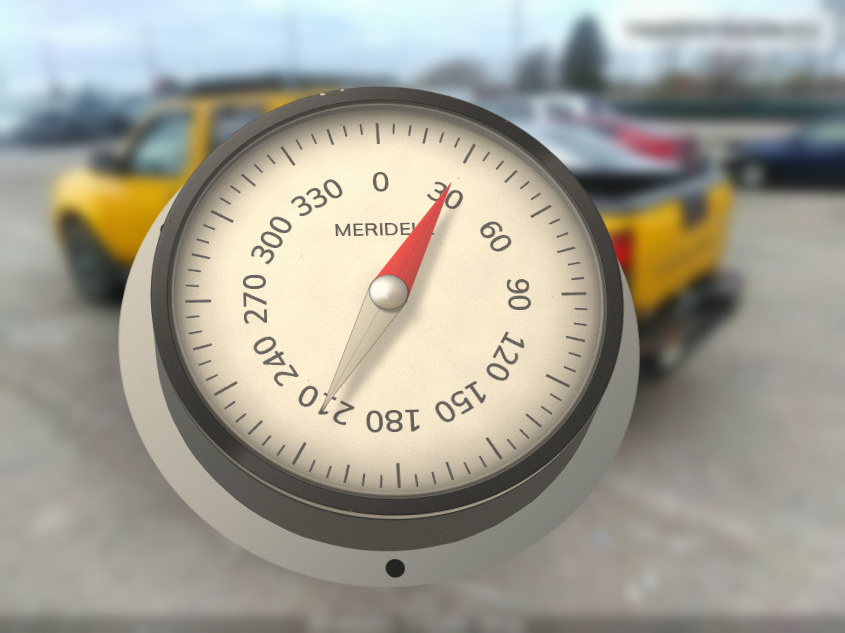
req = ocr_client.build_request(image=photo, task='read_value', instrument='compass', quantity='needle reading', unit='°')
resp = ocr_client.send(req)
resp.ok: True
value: 30 °
